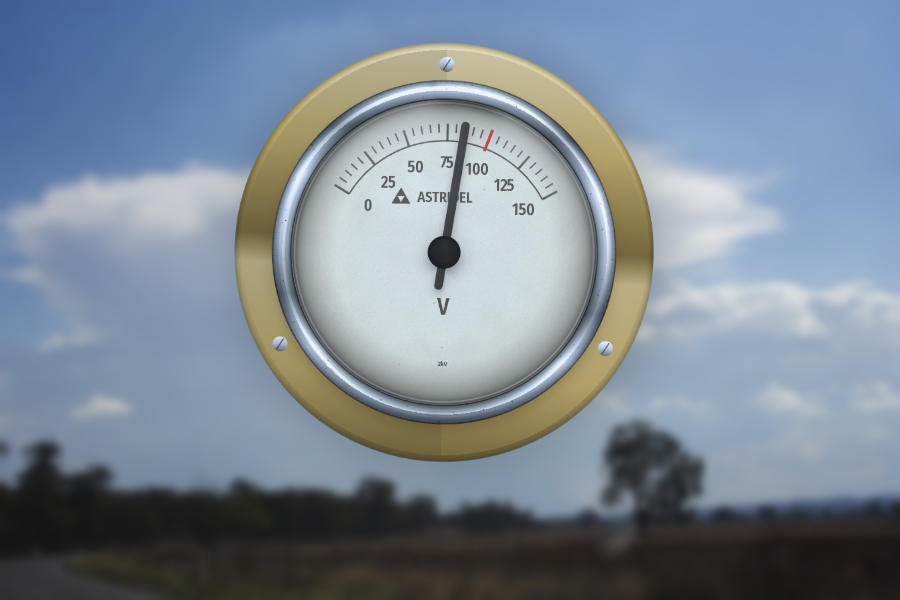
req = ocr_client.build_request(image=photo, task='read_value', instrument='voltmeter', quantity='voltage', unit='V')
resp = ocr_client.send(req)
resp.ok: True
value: 85 V
